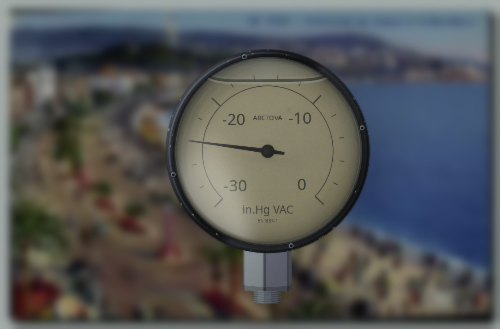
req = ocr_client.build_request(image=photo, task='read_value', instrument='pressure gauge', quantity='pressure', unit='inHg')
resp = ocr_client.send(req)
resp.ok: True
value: -24 inHg
